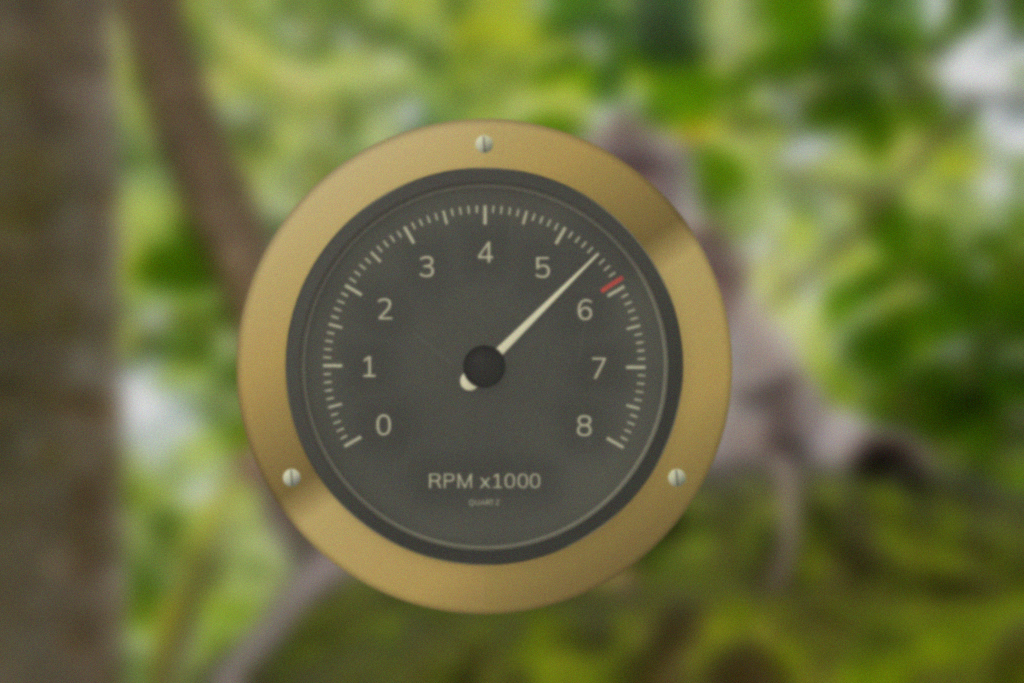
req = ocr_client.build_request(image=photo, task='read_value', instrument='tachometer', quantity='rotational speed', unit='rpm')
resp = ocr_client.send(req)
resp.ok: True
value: 5500 rpm
